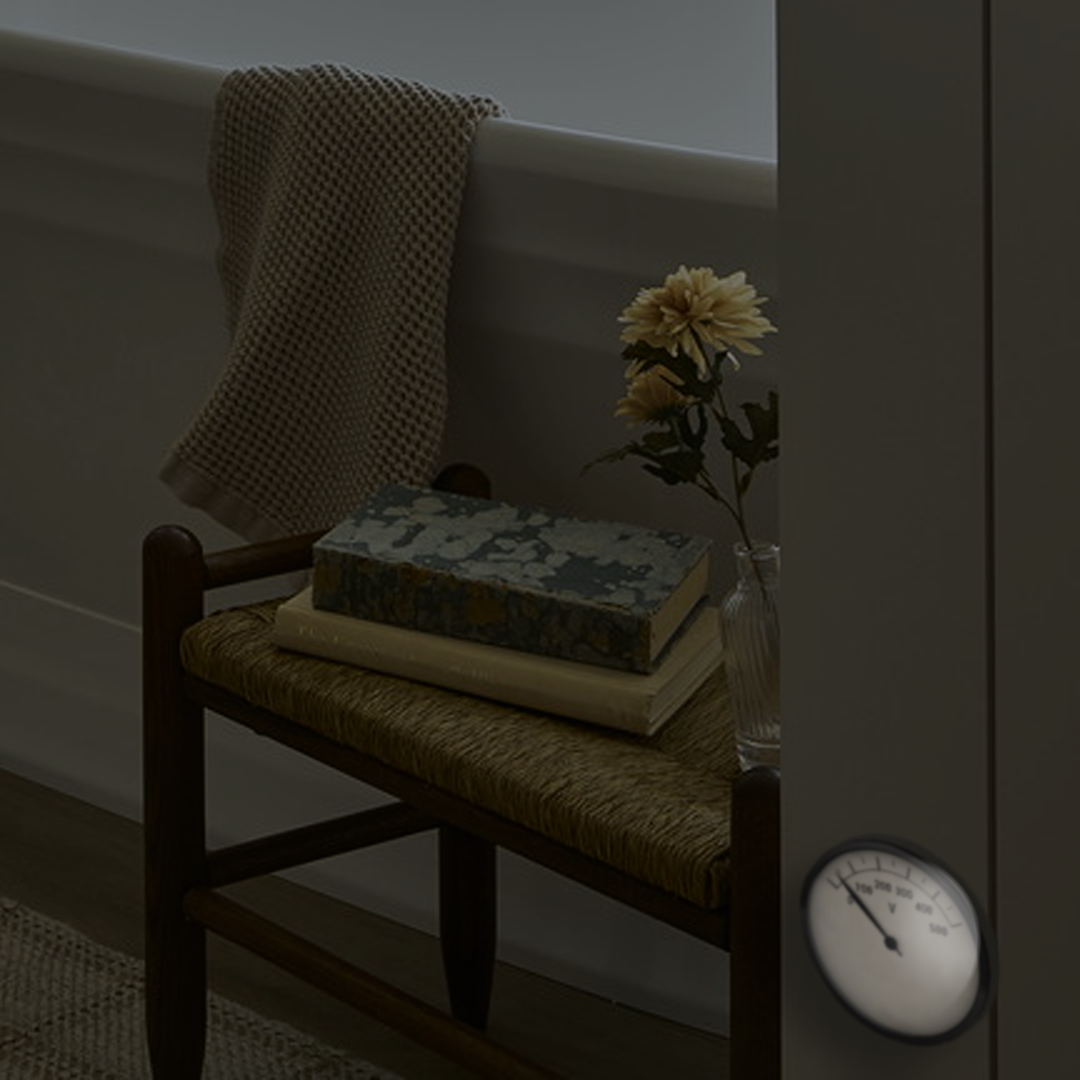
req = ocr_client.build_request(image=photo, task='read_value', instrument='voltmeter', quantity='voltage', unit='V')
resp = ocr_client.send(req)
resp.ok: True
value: 50 V
